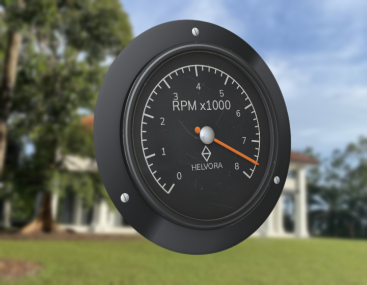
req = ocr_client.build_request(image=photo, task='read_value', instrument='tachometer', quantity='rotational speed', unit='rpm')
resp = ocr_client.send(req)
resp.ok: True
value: 7600 rpm
